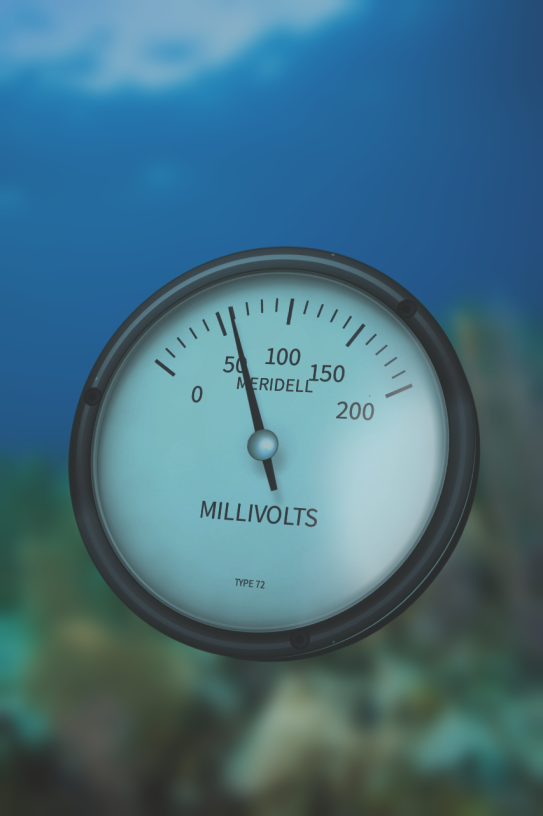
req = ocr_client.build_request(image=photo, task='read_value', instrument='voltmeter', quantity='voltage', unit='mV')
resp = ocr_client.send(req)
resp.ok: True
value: 60 mV
